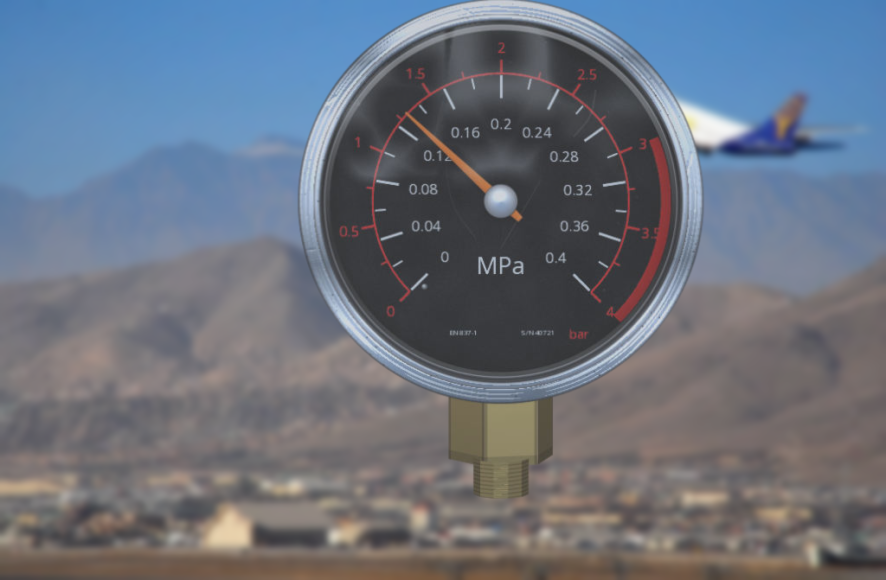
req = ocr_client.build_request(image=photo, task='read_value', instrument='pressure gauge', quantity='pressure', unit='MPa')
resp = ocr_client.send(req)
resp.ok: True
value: 0.13 MPa
